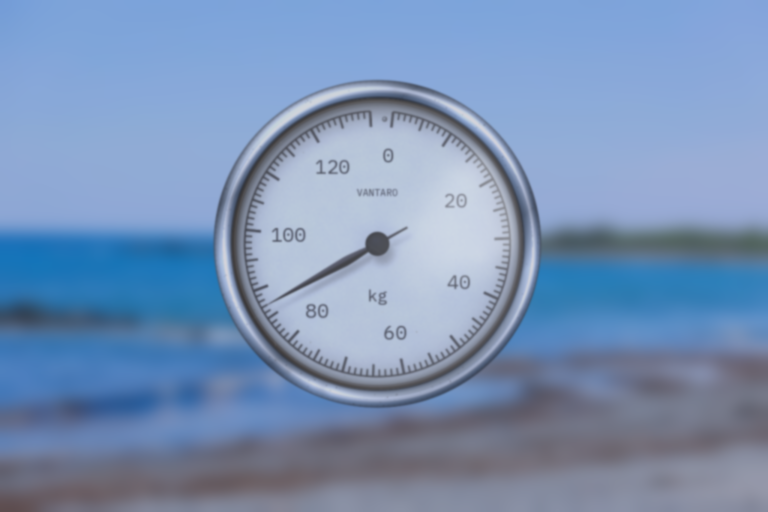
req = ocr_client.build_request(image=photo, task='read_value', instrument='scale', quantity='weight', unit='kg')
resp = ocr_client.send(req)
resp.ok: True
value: 87 kg
